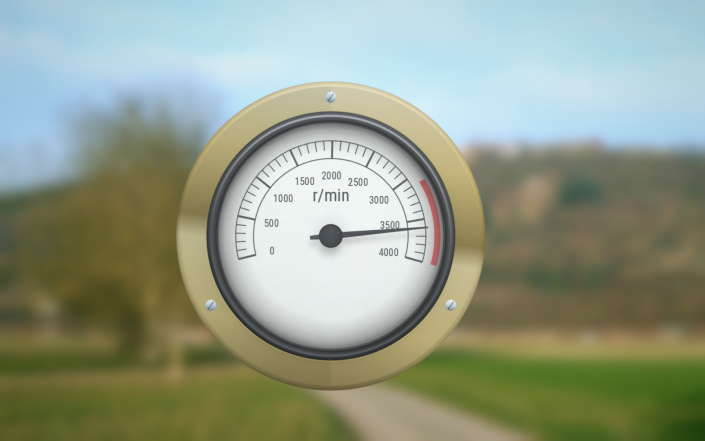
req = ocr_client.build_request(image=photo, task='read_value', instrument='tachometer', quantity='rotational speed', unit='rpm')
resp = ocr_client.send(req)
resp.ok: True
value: 3600 rpm
